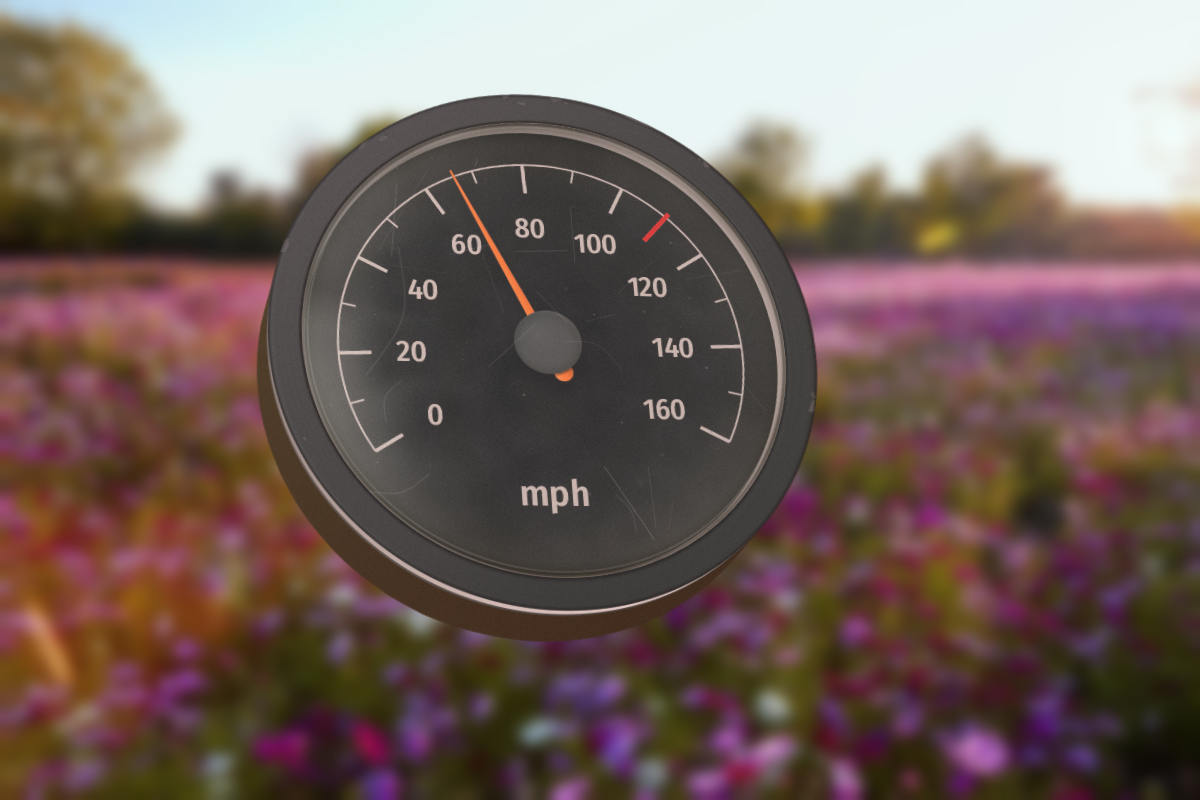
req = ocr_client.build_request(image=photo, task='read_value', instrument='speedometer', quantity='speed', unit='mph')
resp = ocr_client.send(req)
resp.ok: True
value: 65 mph
